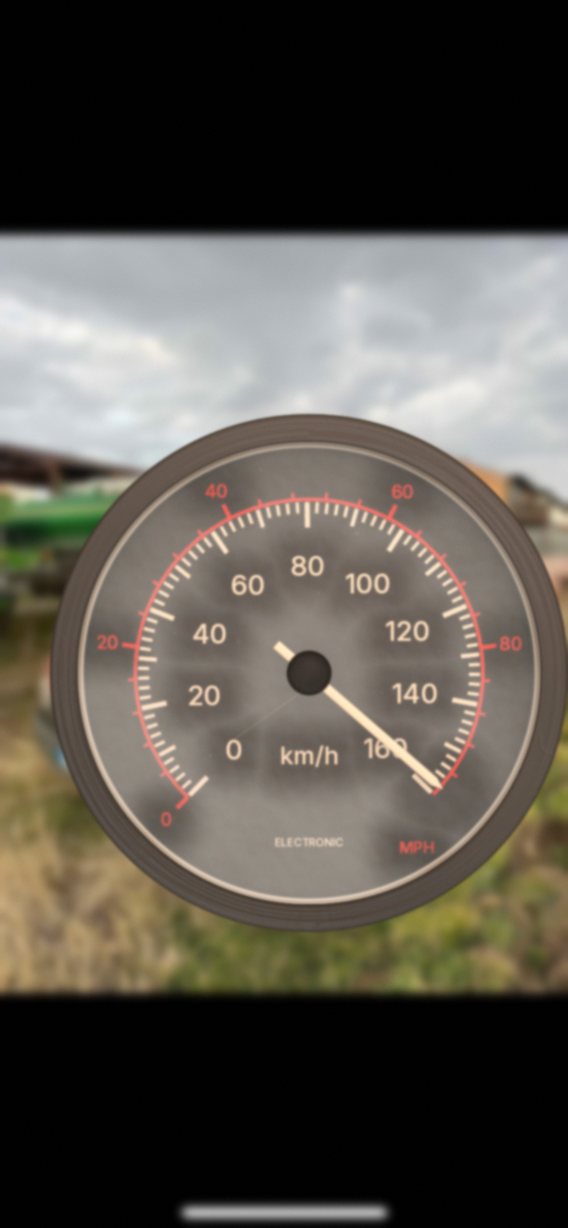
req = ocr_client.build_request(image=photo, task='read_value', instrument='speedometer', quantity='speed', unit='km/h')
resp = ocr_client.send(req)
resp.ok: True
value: 158 km/h
